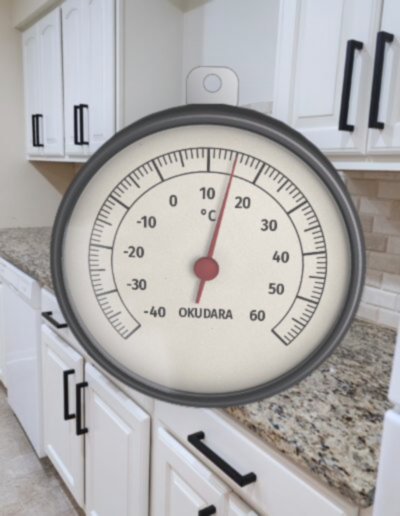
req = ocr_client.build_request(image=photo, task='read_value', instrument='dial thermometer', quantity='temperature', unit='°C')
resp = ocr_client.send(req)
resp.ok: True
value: 15 °C
